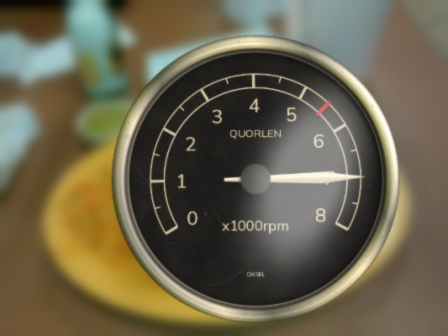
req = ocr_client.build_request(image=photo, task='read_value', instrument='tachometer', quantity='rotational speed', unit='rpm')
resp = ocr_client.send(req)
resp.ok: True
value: 7000 rpm
